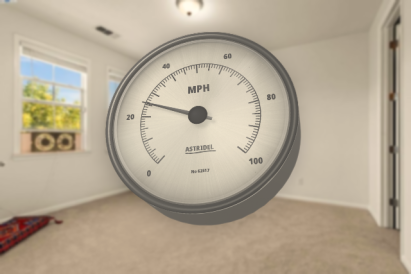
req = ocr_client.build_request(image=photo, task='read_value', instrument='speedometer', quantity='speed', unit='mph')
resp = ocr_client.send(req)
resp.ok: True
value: 25 mph
